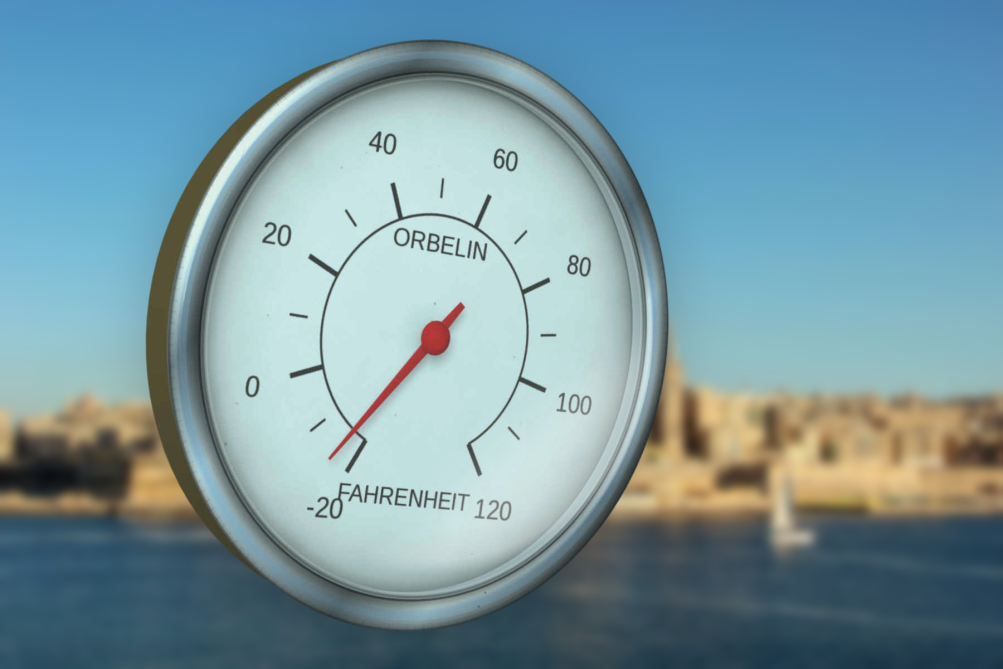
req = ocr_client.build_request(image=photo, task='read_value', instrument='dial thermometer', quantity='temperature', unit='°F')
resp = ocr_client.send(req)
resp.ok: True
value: -15 °F
